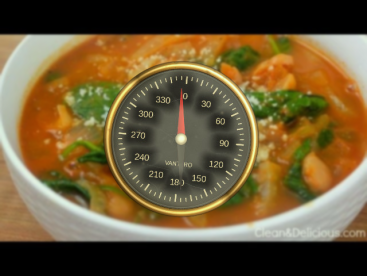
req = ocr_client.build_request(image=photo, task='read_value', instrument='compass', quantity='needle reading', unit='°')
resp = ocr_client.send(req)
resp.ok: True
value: 355 °
